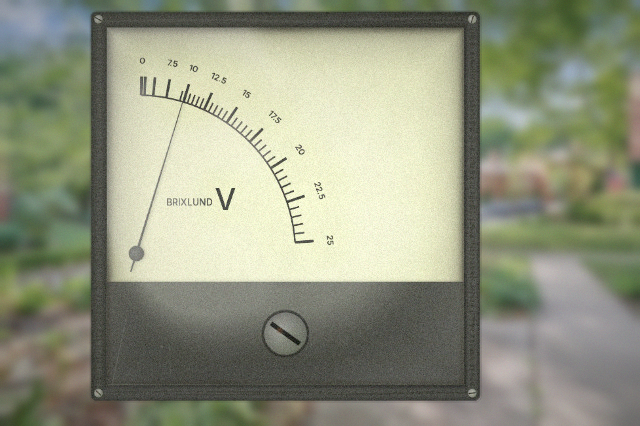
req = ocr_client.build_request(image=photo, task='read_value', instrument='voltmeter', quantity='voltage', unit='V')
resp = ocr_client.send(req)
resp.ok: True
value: 10 V
